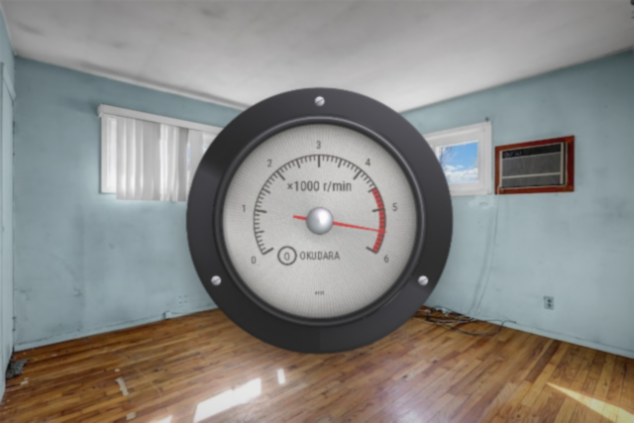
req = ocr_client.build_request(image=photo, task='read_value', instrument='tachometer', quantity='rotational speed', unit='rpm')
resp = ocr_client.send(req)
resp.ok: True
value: 5500 rpm
